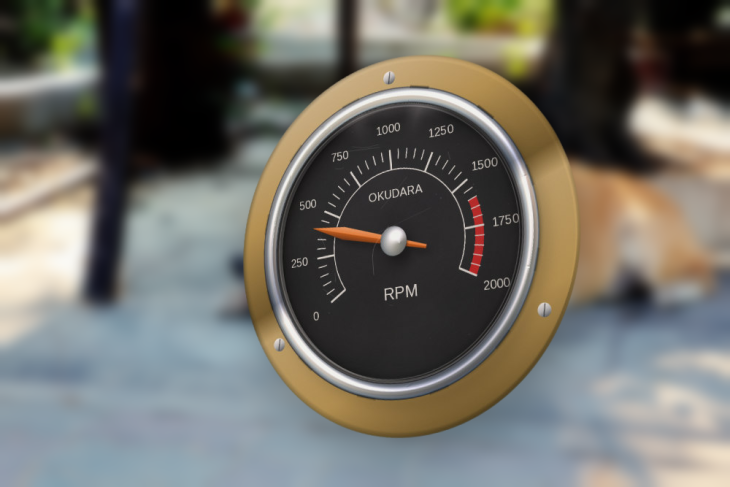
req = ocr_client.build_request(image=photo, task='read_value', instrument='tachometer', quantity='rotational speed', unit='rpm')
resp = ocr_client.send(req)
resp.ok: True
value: 400 rpm
